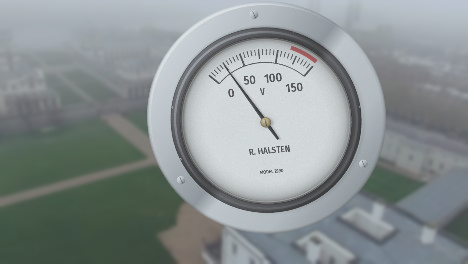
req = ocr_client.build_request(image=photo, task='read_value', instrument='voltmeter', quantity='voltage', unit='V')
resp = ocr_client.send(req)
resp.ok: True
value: 25 V
